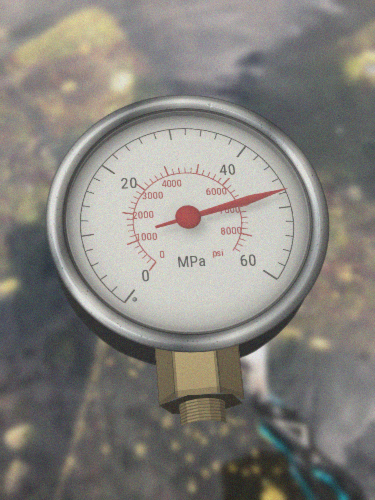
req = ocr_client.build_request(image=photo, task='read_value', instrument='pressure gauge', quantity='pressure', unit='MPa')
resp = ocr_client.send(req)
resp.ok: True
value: 48 MPa
